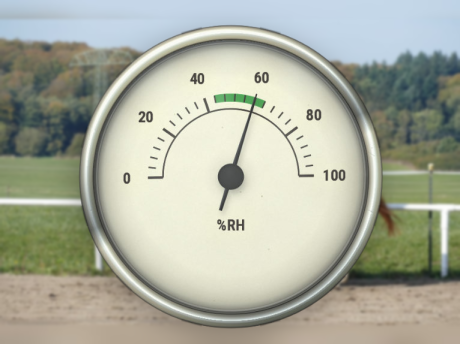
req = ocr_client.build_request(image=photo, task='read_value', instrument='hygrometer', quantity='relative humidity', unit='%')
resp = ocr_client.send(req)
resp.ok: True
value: 60 %
